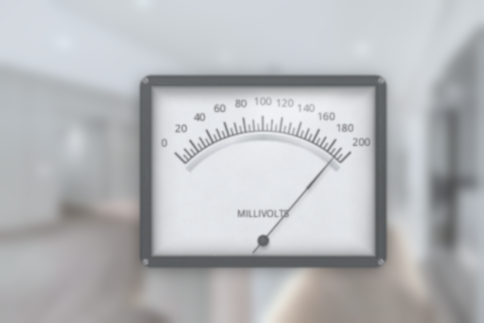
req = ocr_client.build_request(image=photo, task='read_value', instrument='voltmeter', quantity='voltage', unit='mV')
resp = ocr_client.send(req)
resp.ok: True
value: 190 mV
